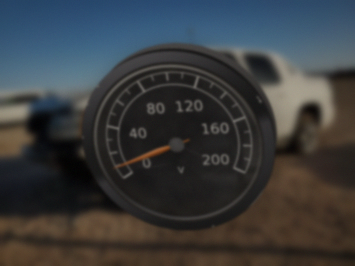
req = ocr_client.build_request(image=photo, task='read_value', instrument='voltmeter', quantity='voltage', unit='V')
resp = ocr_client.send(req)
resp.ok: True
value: 10 V
